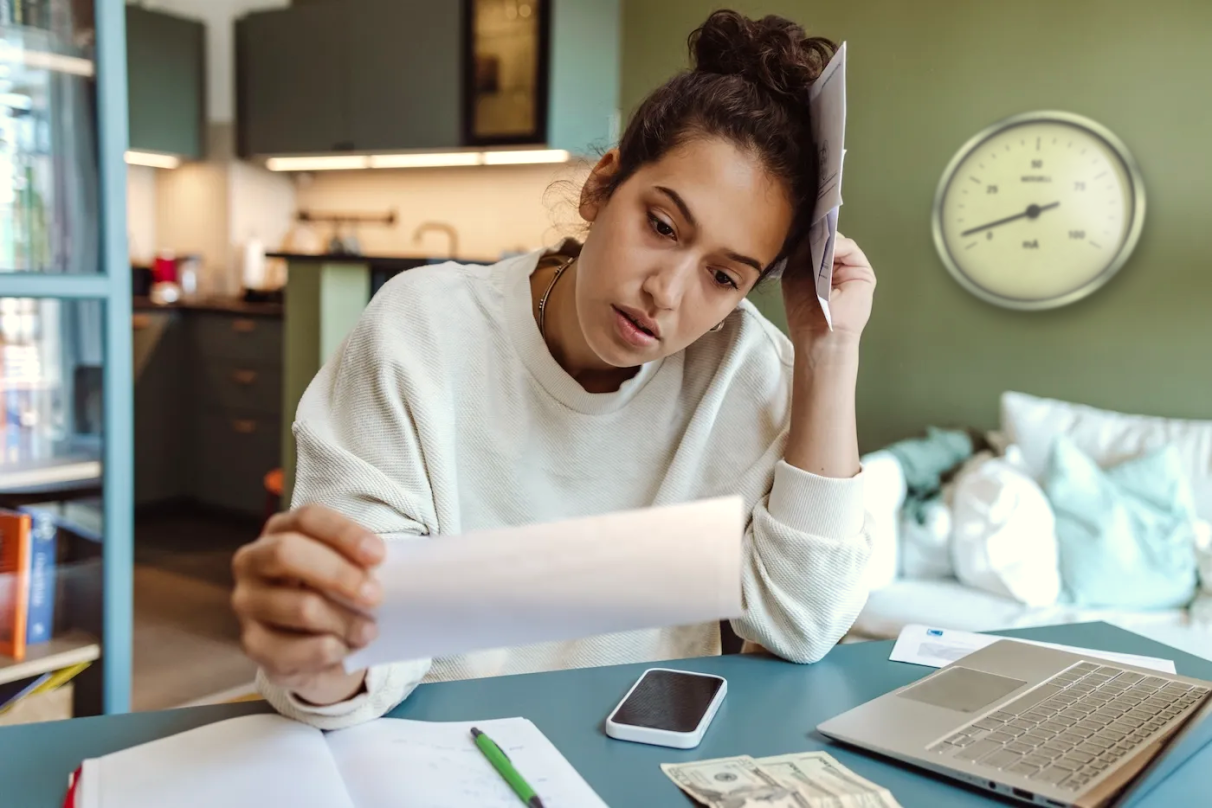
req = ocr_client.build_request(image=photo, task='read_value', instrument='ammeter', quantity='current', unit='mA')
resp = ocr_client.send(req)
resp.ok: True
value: 5 mA
